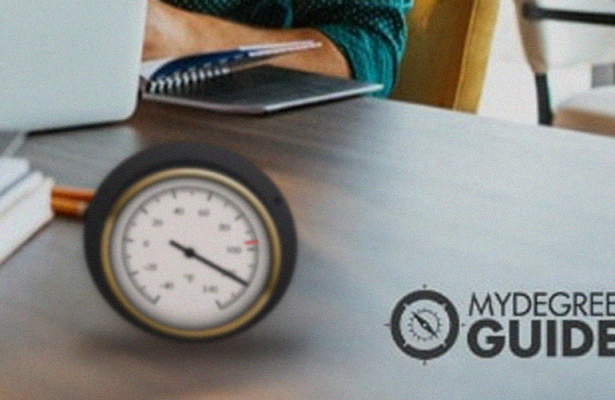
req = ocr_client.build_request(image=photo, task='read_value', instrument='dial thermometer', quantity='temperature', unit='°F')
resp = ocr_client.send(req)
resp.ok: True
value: 120 °F
